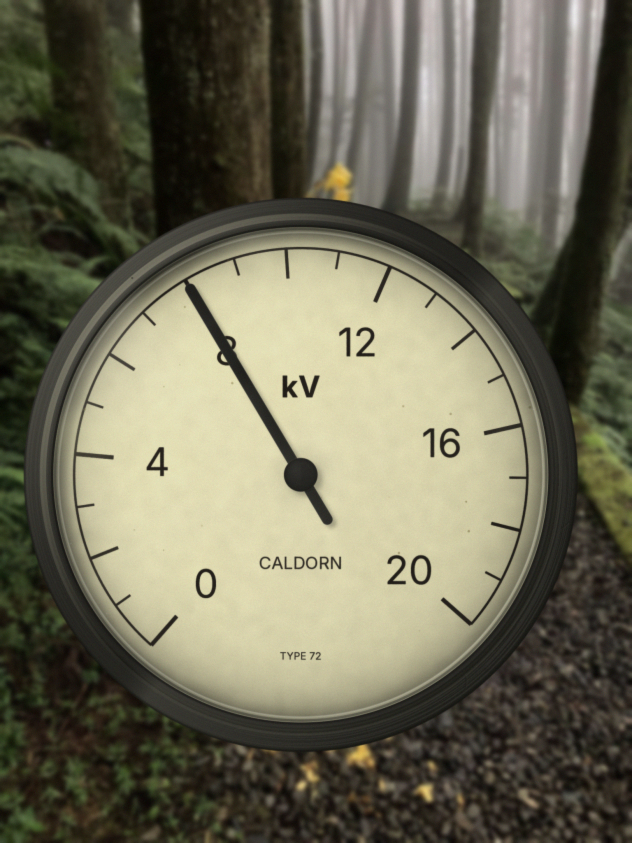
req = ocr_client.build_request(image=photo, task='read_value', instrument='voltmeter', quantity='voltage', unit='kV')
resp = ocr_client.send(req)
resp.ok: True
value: 8 kV
